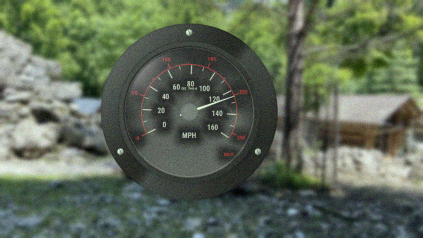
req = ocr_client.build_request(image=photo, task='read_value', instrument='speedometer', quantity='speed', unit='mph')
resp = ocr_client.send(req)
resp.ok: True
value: 125 mph
